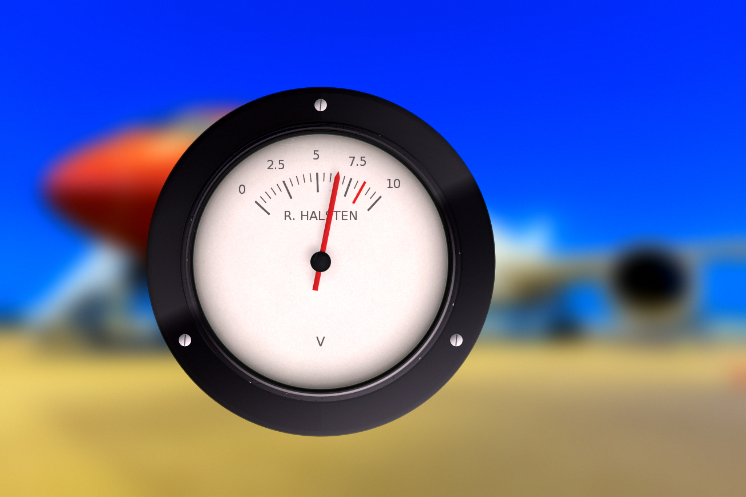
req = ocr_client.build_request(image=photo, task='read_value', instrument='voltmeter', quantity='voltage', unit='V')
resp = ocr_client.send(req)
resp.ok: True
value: 6.5 V
